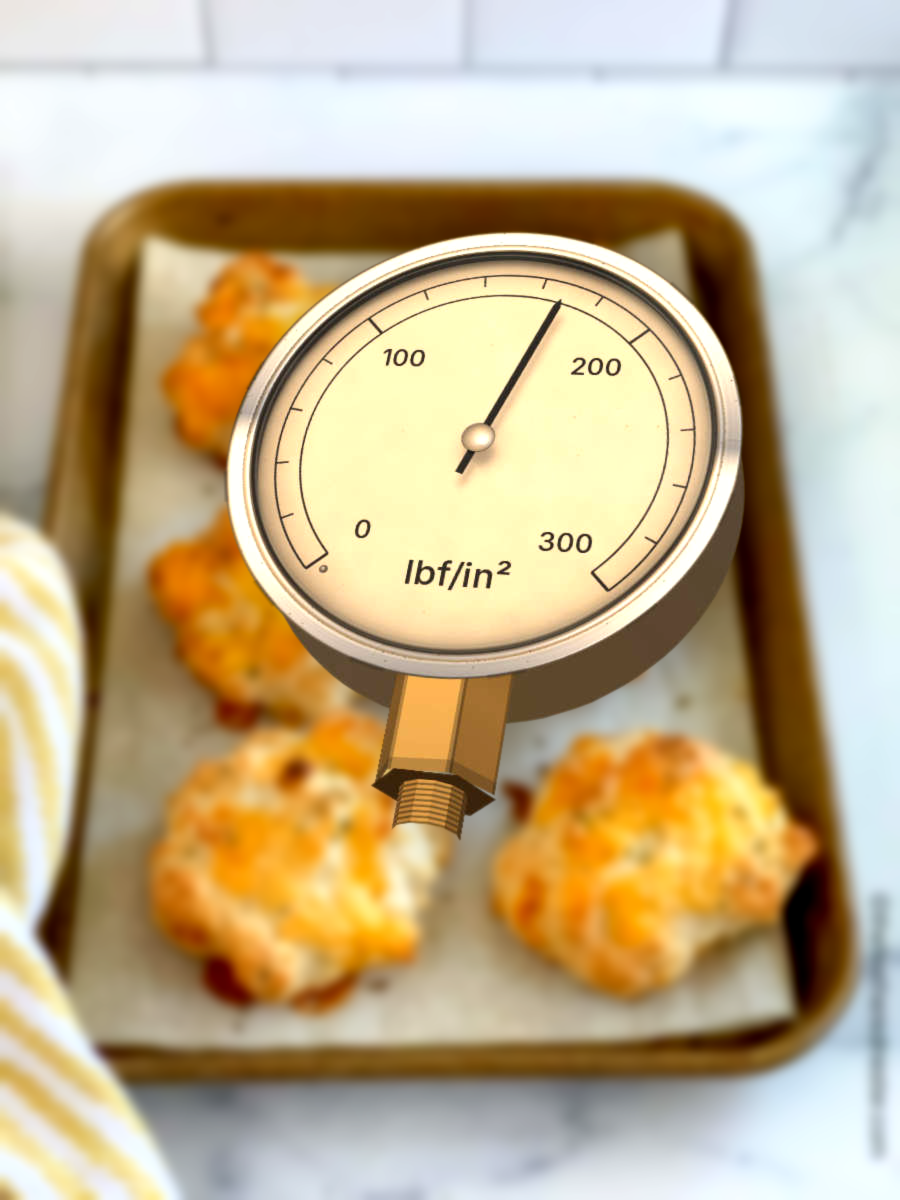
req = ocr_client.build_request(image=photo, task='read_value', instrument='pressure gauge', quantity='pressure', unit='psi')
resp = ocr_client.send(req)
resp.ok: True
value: 170 psi
